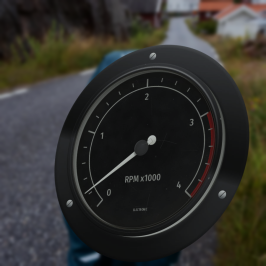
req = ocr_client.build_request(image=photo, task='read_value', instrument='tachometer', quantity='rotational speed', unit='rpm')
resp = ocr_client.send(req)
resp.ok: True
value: 200 rpm
